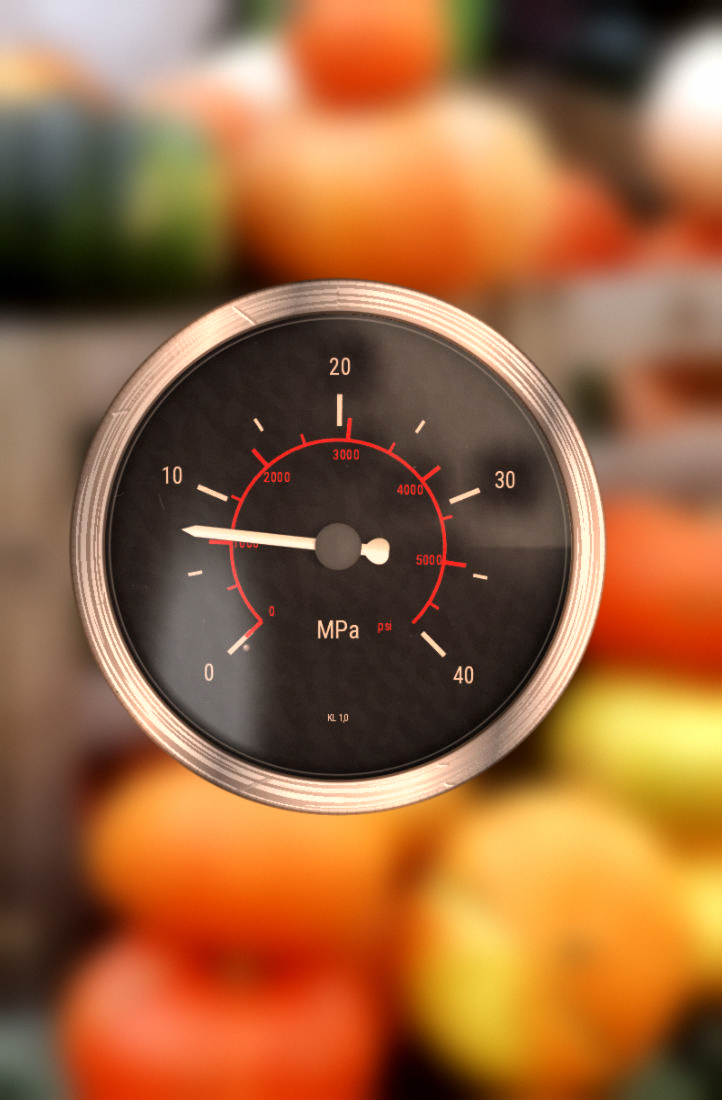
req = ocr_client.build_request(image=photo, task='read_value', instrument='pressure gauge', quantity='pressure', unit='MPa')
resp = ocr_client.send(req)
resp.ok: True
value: 7.5 MPa
